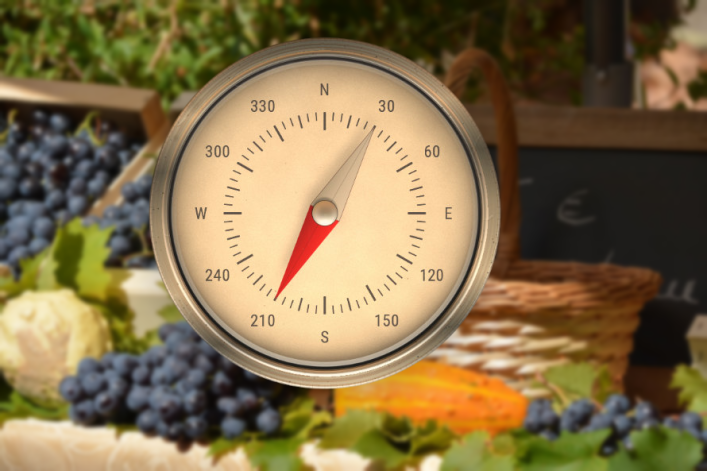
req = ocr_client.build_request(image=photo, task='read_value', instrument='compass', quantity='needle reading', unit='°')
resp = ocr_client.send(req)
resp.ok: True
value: 210 °
